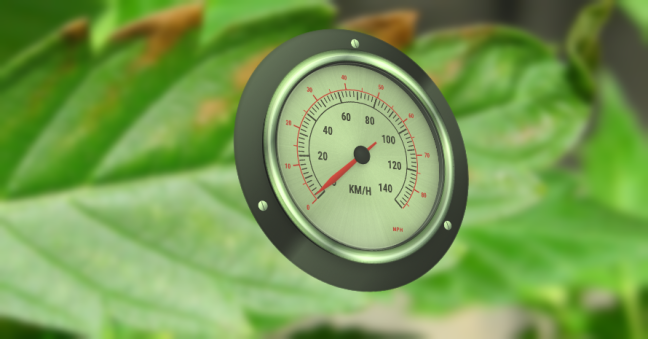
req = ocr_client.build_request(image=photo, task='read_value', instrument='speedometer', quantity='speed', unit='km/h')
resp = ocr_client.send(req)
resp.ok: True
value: 2 km/h
